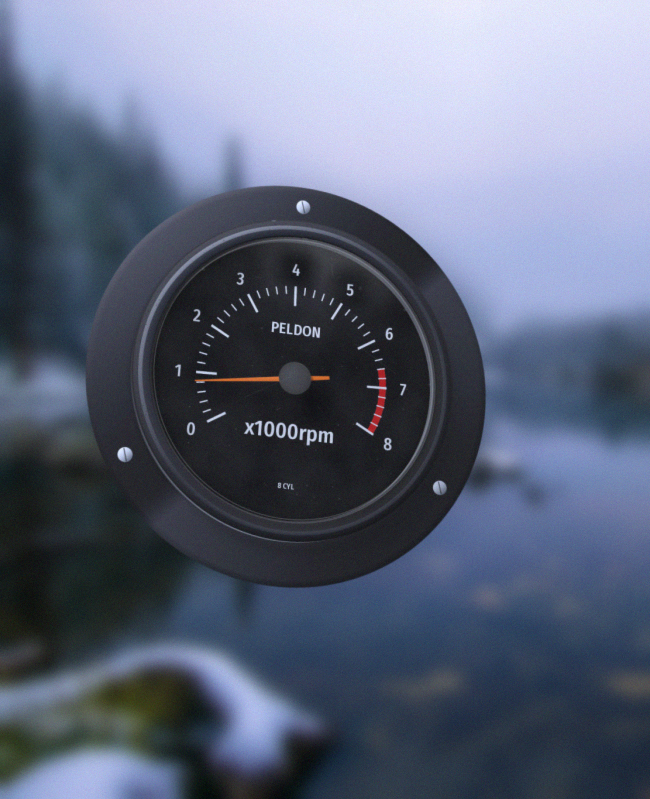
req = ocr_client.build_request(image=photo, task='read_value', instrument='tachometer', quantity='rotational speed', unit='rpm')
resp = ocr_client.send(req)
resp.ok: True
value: 800 rpm
